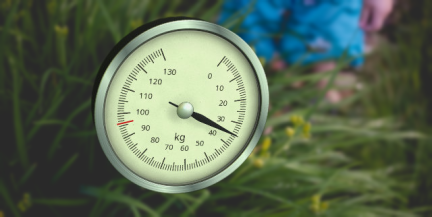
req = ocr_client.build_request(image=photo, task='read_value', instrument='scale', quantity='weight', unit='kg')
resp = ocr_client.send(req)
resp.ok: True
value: 35 kg
